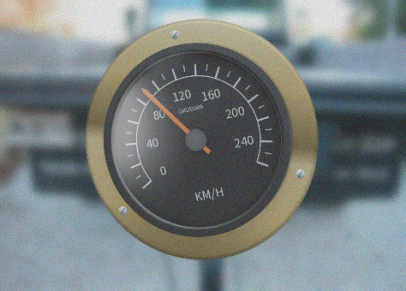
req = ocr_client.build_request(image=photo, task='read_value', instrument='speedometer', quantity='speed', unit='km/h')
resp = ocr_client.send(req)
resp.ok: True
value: 90 km/h
